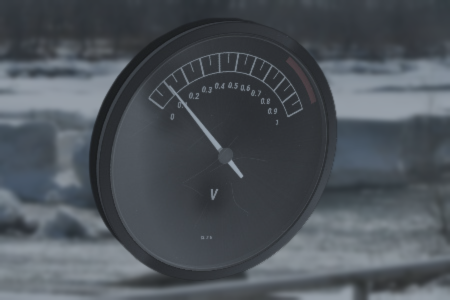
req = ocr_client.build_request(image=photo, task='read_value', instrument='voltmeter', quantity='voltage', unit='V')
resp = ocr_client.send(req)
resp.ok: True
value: 0.1 V
